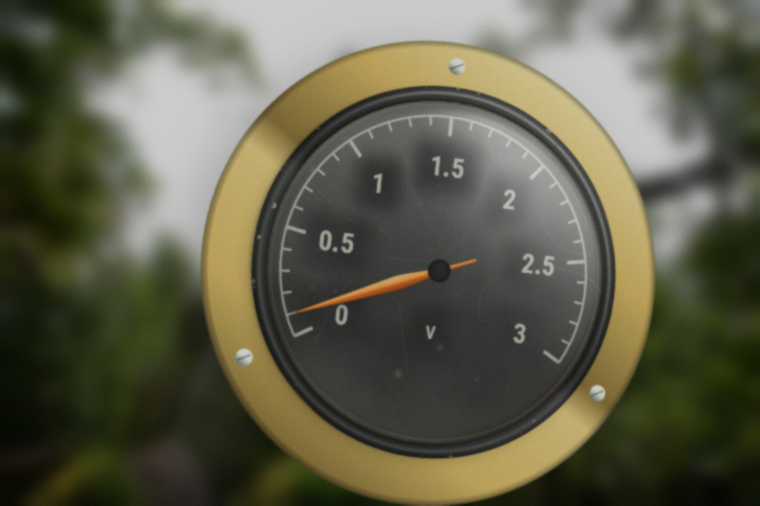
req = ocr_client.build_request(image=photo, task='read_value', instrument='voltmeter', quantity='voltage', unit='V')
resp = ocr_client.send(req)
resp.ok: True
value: 0.1 V
